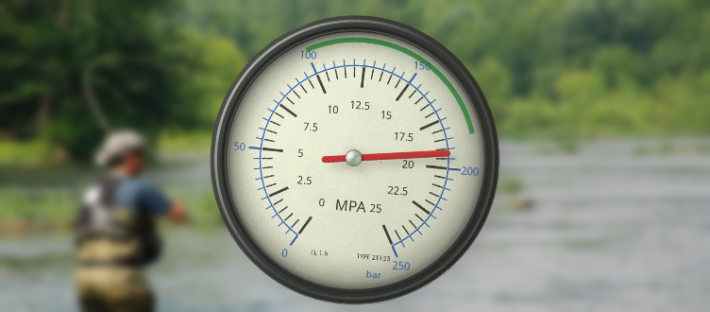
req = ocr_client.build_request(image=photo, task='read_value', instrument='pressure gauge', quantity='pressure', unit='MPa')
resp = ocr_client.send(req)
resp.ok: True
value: 19.25 MPa
